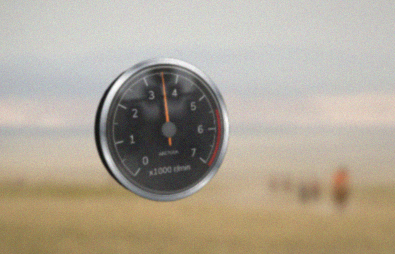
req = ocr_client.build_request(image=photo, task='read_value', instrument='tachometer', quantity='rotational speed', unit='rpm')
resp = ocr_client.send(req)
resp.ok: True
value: 3500 rpm
